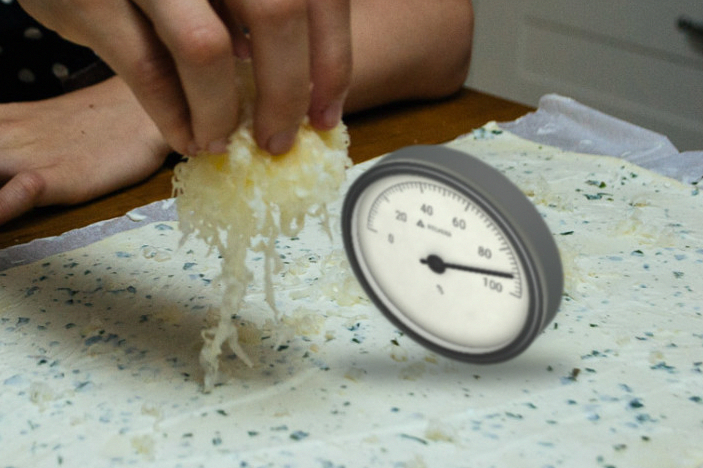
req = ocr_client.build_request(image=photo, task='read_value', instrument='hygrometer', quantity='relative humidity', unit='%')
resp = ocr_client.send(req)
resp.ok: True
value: 90 %
